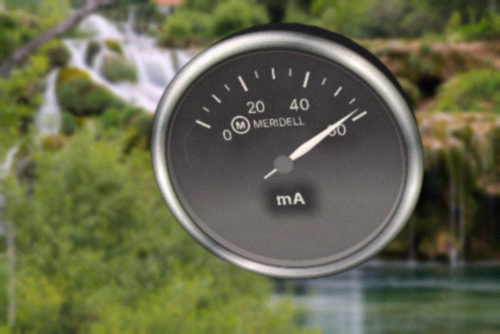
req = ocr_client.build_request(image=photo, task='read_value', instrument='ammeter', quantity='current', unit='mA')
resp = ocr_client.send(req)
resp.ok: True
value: 57.5 mA
